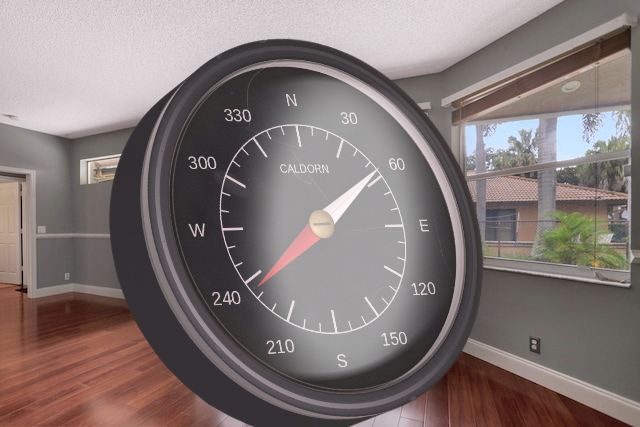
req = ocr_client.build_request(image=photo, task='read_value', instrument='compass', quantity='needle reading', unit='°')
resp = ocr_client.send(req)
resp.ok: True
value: 235 °
